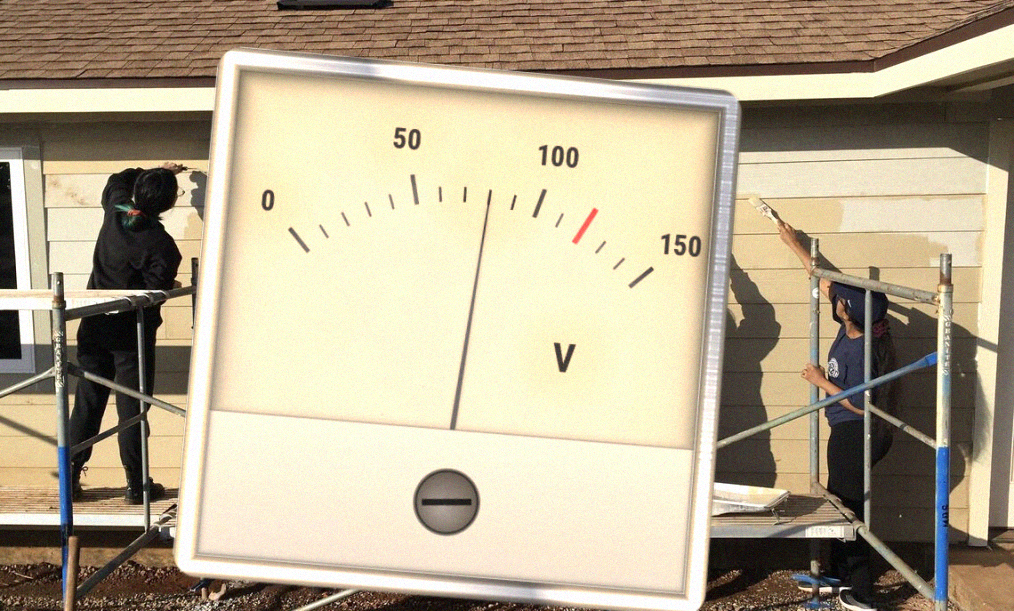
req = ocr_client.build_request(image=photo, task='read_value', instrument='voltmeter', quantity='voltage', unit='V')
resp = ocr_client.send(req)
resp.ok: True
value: 80 V
